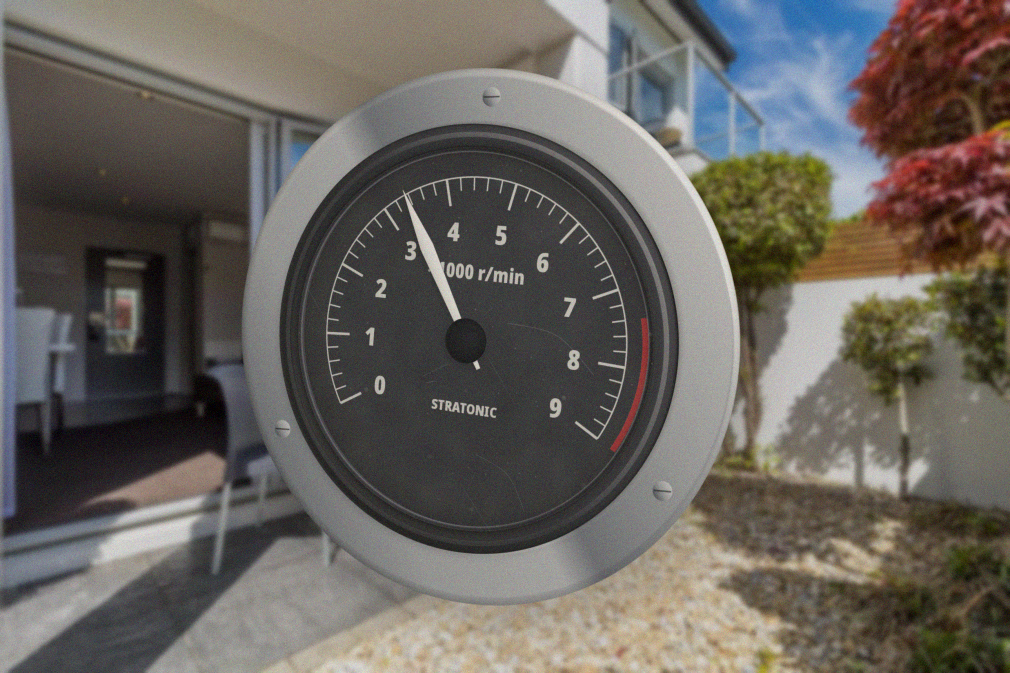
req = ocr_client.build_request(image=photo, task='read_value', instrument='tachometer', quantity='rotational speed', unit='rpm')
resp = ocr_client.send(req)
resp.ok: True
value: 3400 rpm
